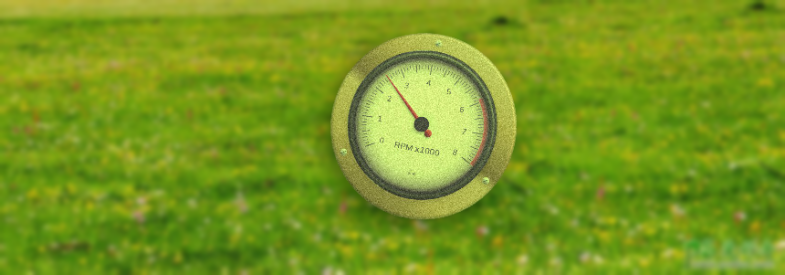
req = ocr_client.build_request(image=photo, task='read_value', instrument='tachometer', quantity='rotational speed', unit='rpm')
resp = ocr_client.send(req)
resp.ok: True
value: 2500 rpm
